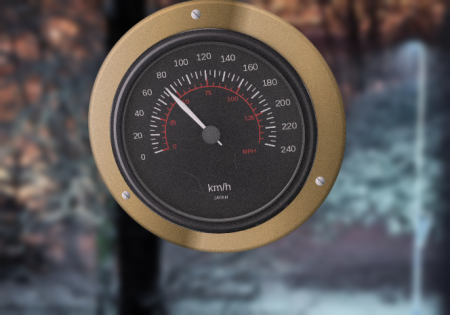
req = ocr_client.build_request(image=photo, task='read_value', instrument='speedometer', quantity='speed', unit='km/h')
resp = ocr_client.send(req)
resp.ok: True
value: 75 km/h
